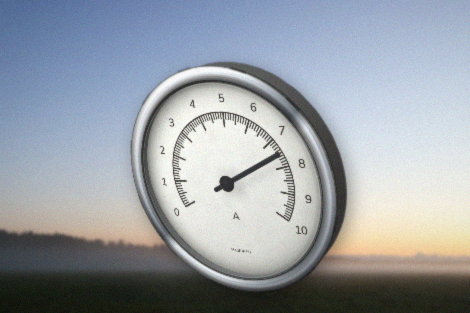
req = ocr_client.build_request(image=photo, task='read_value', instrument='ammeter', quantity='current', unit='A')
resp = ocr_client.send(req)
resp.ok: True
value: 7.5 A
